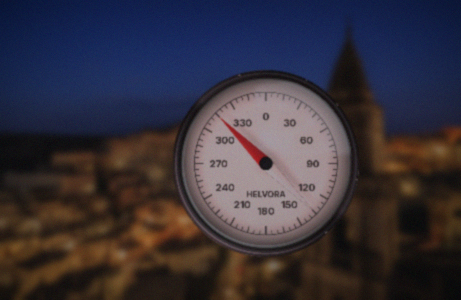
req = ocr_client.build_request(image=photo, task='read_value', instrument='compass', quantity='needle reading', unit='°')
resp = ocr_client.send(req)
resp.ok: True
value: 315 °
